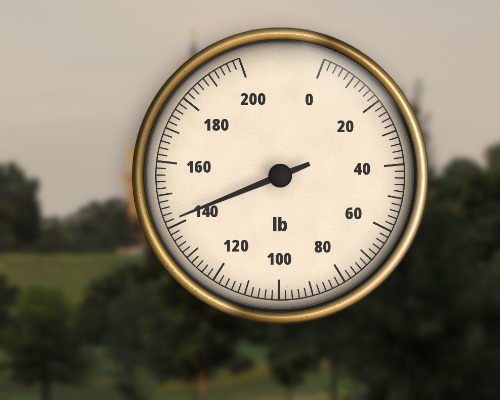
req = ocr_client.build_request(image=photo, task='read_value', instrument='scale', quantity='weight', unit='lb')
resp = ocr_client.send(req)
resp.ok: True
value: 142 lb
